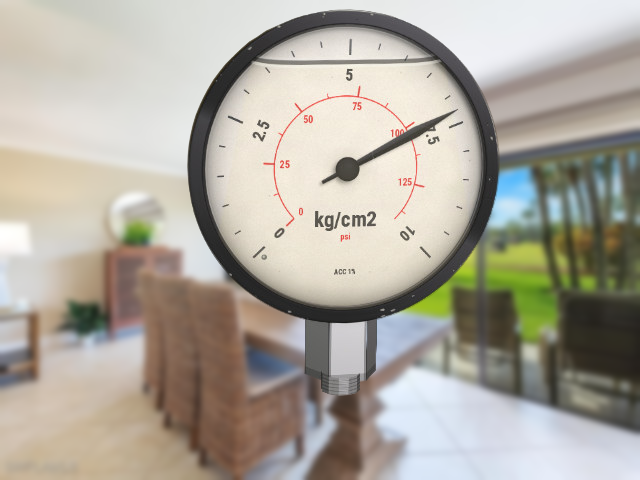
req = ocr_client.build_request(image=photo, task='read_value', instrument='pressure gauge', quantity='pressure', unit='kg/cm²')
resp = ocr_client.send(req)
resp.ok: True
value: 7.25 kg/cm²
